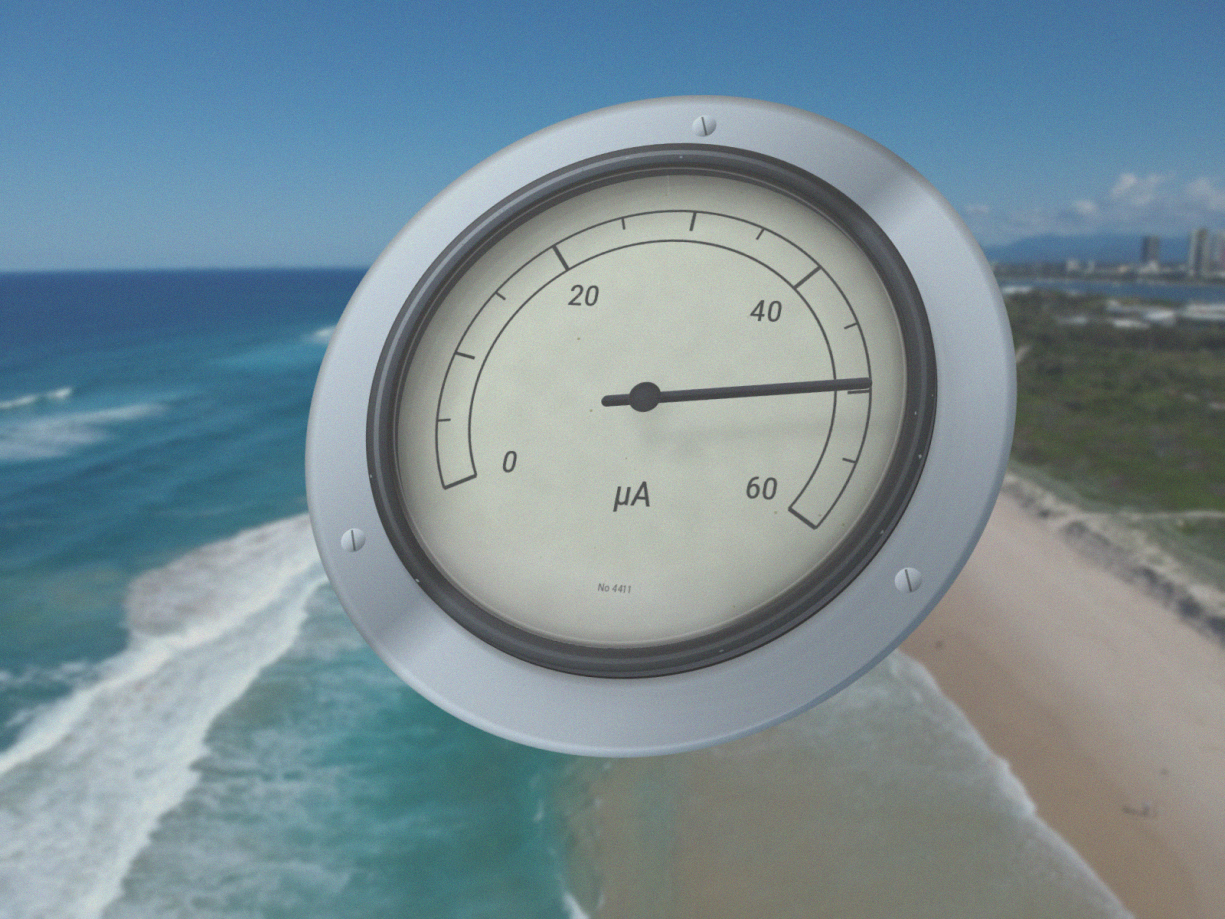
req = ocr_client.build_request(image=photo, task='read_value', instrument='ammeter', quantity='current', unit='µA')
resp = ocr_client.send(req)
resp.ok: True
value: 50 µA
